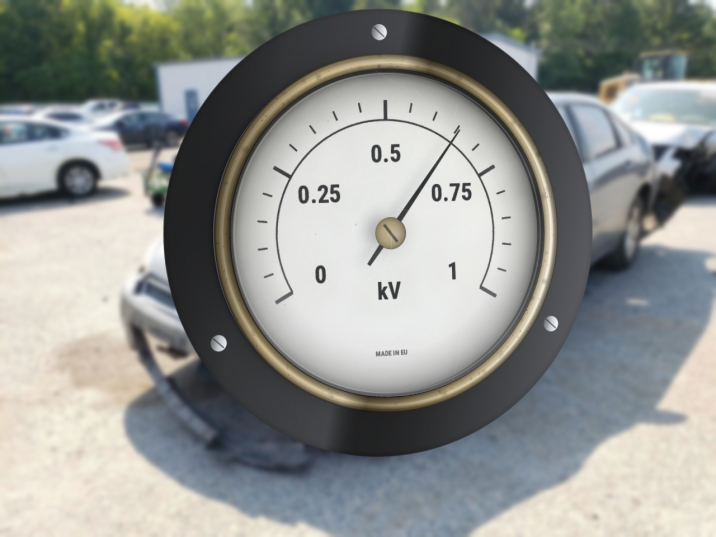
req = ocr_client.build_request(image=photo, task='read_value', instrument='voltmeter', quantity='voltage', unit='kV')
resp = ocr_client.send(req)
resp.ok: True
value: 0.65 kV
